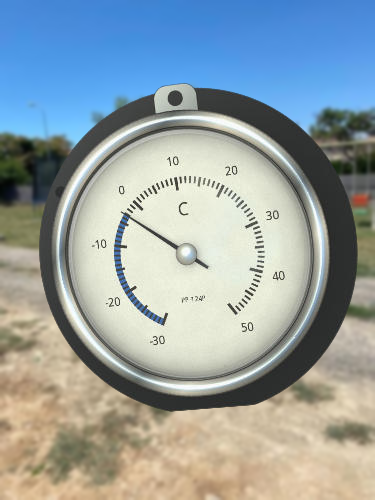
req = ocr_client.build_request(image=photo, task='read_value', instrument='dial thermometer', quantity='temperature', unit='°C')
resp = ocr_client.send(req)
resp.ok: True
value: -3 °C
